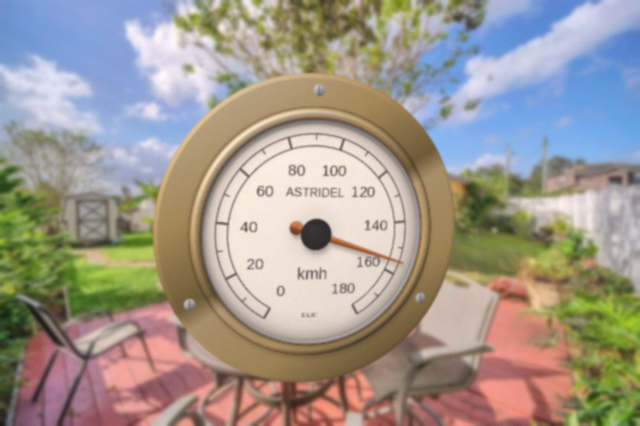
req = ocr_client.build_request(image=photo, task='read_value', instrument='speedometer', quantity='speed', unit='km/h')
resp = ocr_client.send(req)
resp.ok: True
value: 155 km/h
